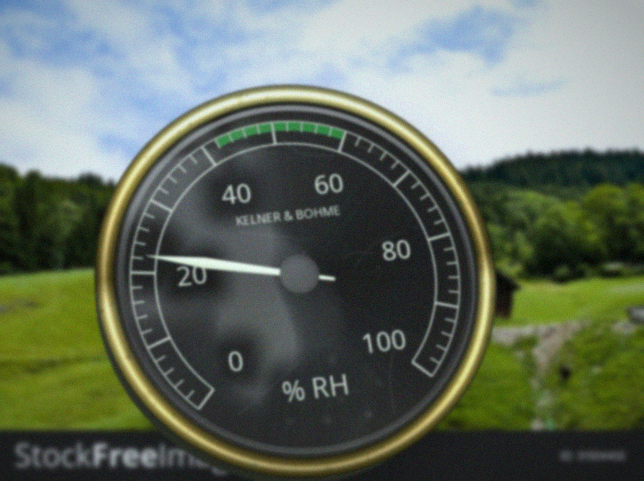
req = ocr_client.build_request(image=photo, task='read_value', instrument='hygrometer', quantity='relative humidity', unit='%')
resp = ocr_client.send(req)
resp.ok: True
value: 22 %
